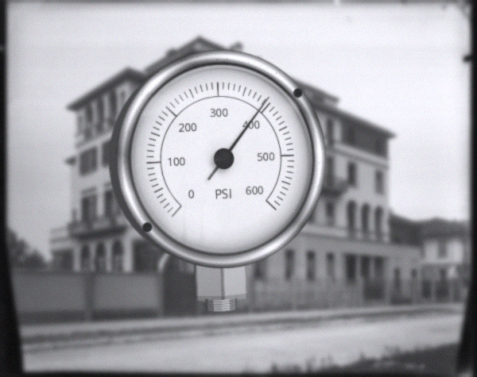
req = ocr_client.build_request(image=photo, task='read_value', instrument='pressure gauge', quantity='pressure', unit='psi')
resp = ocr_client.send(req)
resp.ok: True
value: 390 psi
